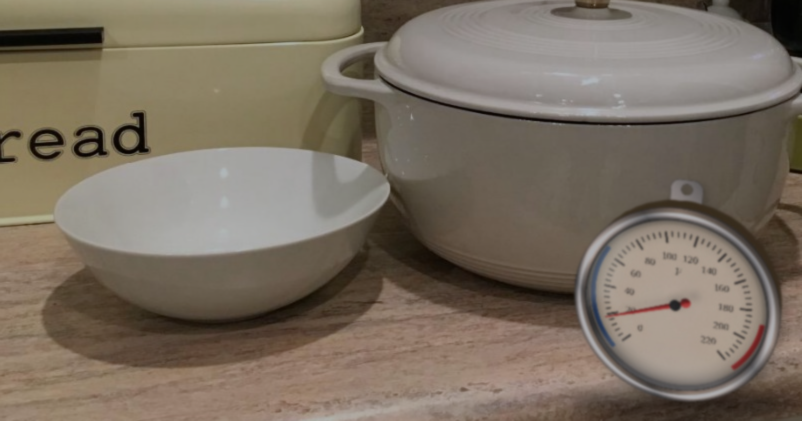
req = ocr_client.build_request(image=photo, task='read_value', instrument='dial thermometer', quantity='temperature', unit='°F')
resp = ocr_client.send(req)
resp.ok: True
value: 20 °F
